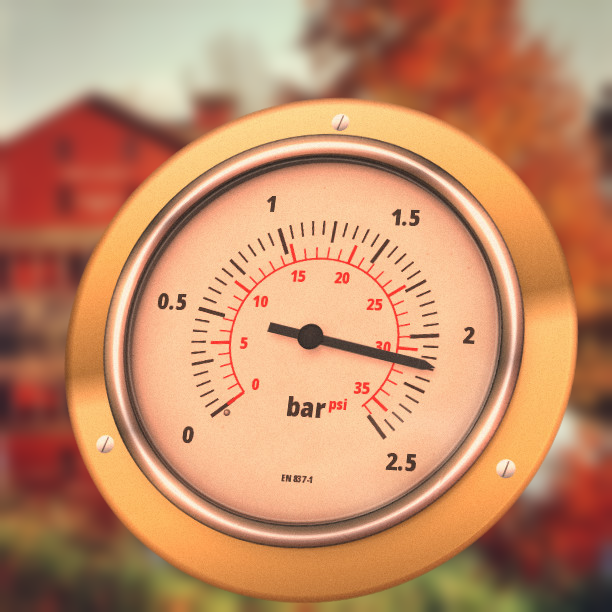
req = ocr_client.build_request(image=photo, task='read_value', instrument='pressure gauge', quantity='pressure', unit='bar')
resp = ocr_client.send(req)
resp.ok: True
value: 2.15 bar
